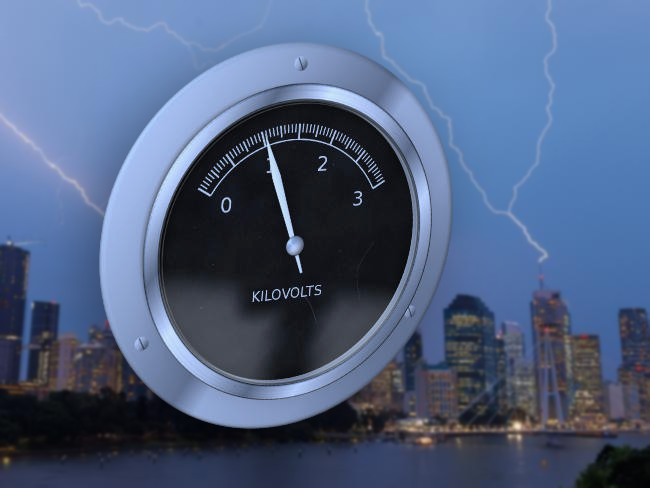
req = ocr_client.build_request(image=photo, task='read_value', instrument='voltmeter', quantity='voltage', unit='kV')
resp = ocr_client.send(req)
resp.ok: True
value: 1 kV
